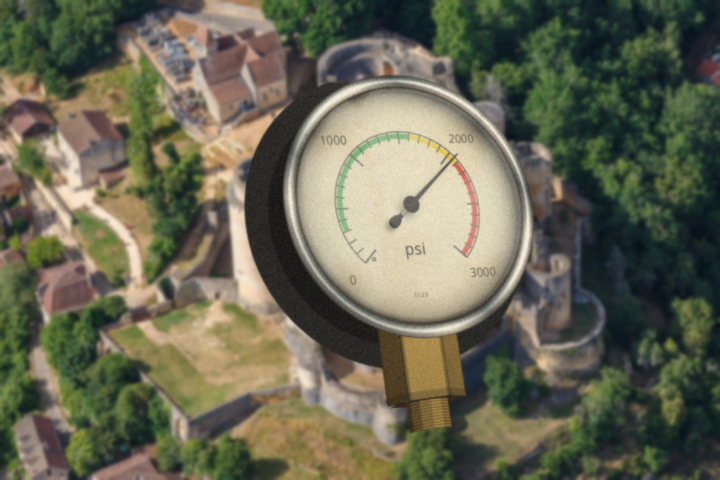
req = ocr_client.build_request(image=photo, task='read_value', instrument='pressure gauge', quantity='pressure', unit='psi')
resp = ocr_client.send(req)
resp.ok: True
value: 2050 psi
